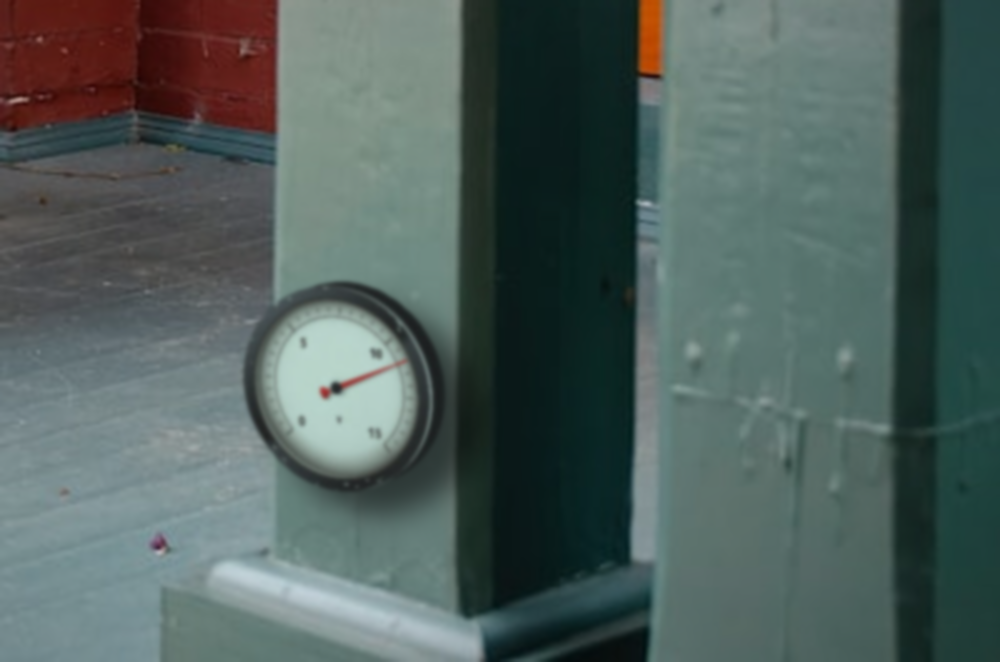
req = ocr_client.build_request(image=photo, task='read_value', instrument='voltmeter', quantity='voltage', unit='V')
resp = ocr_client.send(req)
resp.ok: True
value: 11 V
